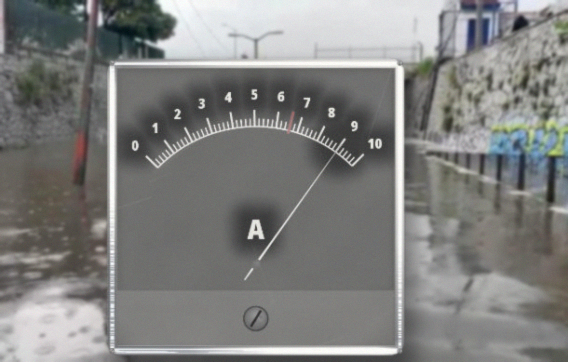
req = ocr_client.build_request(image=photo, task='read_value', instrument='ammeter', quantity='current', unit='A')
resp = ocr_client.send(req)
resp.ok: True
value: 9 A
